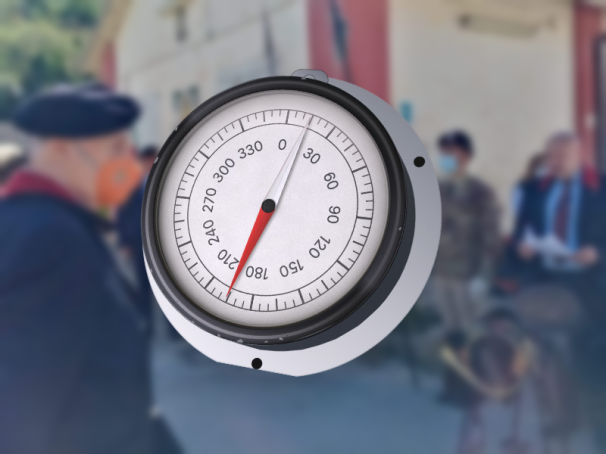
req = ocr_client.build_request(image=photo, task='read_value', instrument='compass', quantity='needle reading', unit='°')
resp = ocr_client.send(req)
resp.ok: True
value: 195 °
